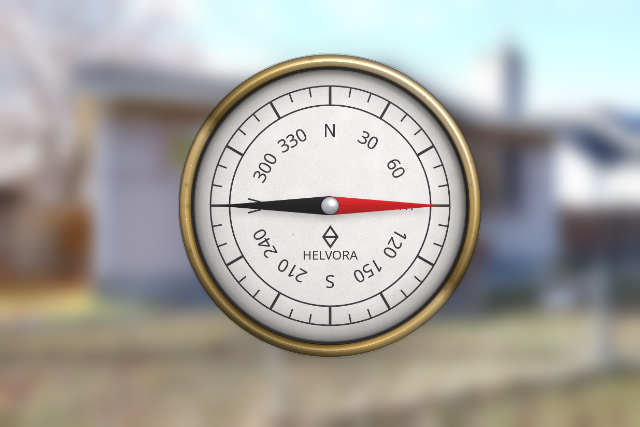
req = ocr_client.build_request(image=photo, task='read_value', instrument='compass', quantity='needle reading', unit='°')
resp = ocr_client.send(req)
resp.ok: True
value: 90 °
